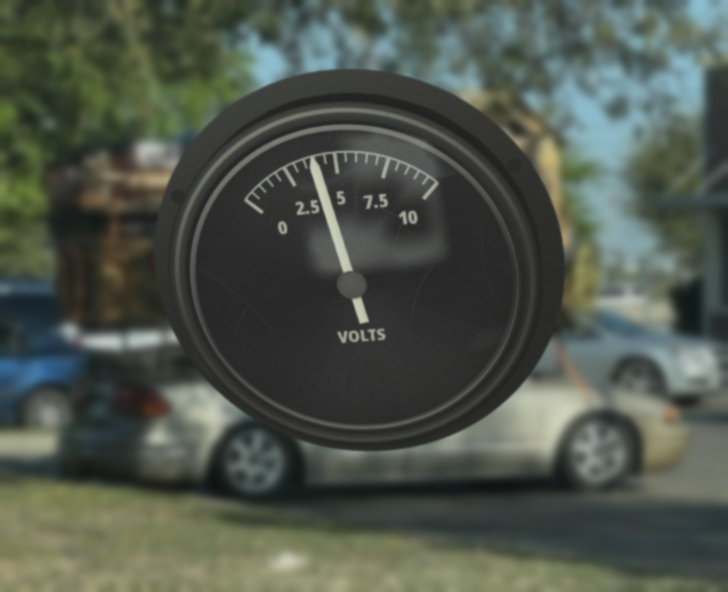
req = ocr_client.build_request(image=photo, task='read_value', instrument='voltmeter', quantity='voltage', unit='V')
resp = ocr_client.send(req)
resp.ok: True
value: 4 V
